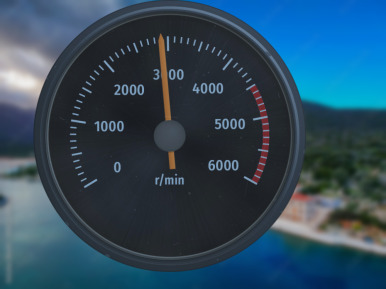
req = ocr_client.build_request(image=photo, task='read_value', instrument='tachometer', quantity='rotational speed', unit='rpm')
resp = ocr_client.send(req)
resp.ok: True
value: 2900 rpm
